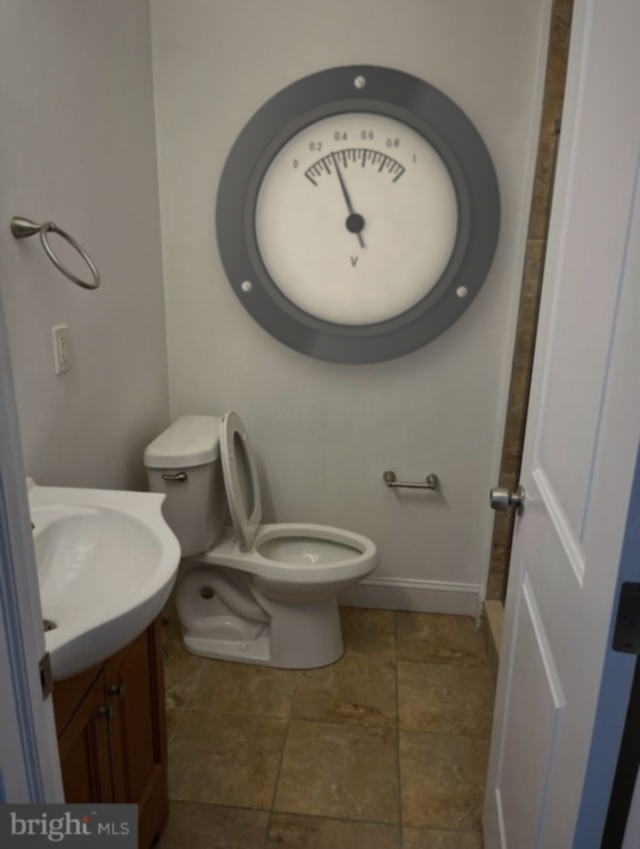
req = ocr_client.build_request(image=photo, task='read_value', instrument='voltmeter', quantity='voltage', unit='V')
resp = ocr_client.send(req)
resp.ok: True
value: 0.3 V
